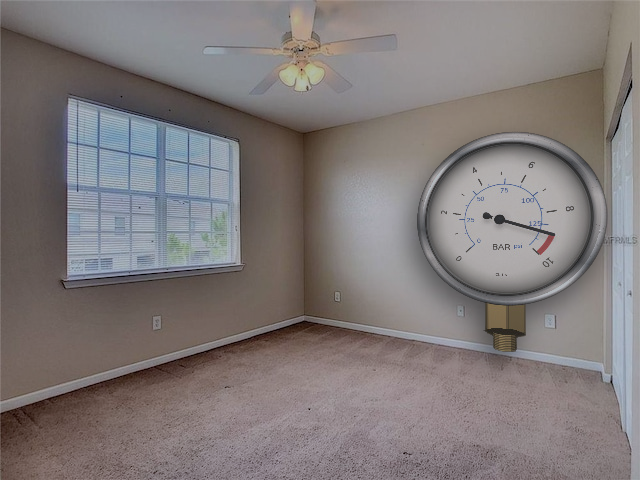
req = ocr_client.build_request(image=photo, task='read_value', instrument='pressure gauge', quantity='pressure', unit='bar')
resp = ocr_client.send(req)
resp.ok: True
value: 9 bar
